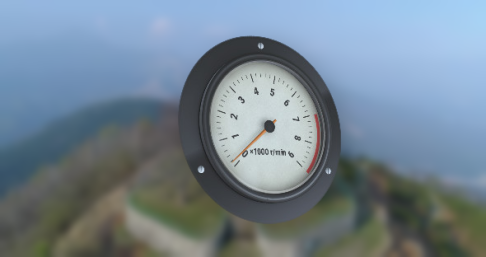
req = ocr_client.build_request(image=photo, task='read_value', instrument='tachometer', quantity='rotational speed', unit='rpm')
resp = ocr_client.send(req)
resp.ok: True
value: 200 rpm
